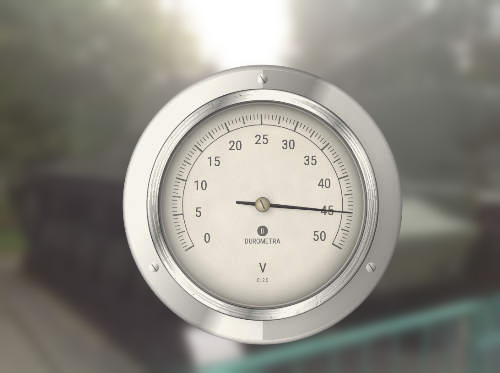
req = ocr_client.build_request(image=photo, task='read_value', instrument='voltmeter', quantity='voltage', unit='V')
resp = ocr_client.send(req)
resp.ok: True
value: 45 V
